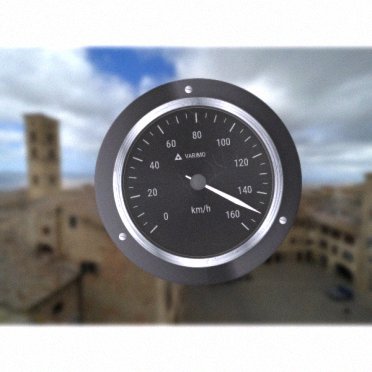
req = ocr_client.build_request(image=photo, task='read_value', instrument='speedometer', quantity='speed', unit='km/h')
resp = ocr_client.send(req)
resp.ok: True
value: 150 km/h
